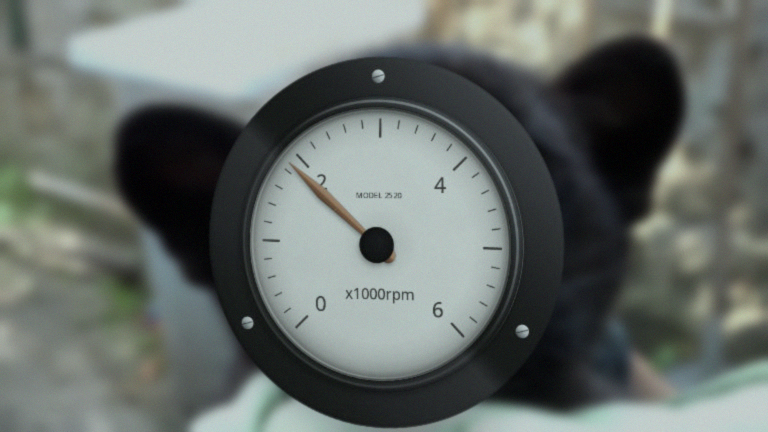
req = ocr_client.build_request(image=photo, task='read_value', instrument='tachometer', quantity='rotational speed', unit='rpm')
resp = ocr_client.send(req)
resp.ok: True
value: 1900 rpm
